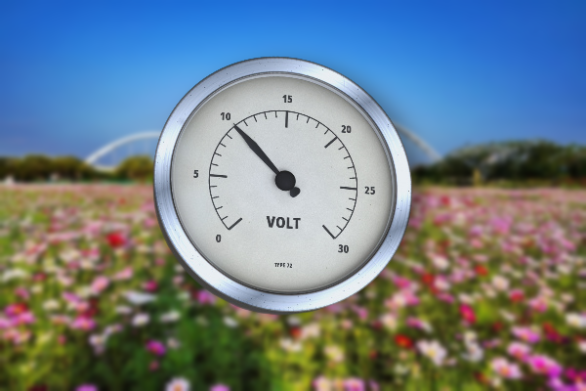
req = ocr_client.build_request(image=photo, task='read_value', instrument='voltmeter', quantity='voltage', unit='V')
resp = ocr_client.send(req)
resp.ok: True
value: 10 V
